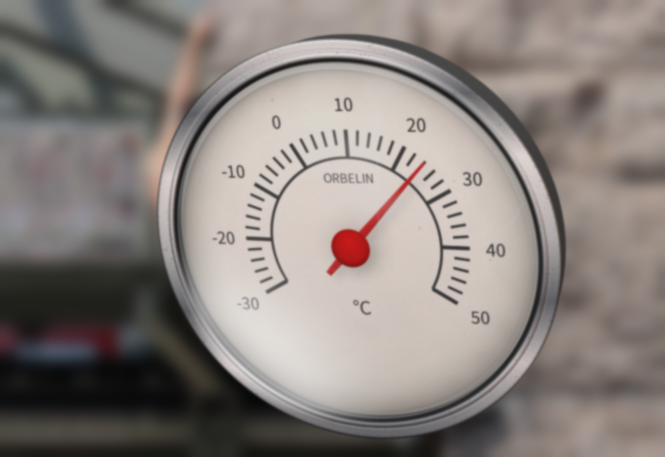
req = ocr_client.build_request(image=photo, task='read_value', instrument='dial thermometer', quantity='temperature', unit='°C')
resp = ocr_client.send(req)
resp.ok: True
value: 24 °C
